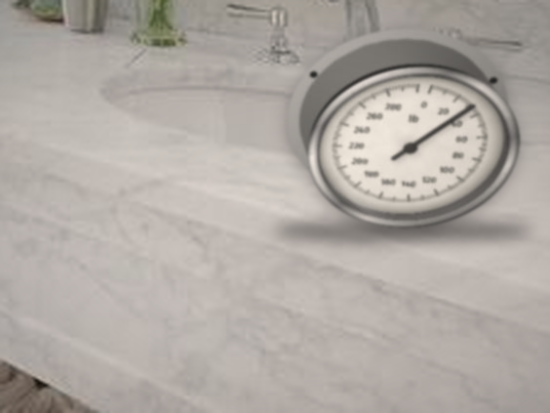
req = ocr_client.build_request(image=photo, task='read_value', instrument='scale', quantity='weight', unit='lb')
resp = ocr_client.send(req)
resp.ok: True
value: 30 lb
